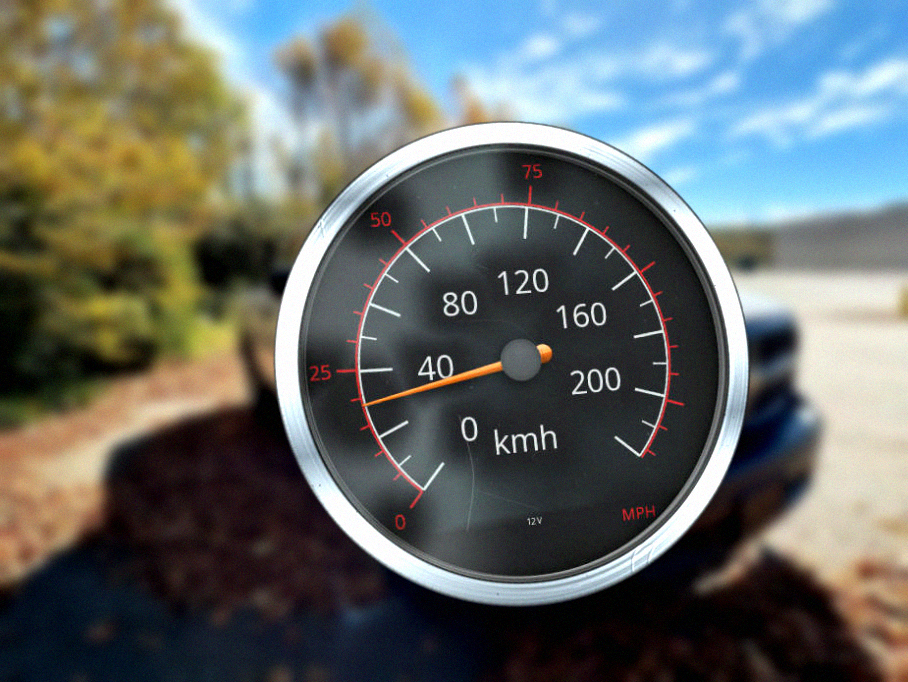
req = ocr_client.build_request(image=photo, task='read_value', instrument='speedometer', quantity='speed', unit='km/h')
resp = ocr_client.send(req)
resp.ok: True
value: 30 km/h
